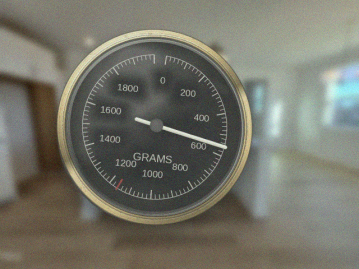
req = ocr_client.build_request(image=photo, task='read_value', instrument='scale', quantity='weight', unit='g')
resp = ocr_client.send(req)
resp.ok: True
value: 560 g
